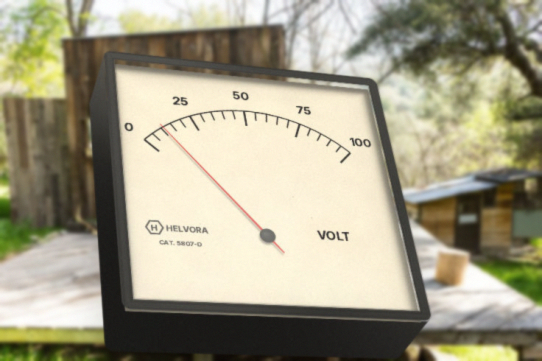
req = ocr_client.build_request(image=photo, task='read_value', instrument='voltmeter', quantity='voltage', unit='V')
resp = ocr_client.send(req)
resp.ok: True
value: 10 V
